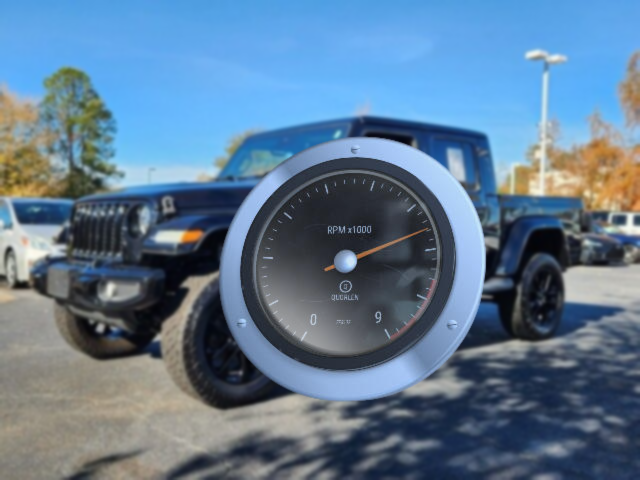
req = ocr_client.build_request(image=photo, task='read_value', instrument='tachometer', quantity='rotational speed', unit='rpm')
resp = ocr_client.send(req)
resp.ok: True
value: 6600 rpm
